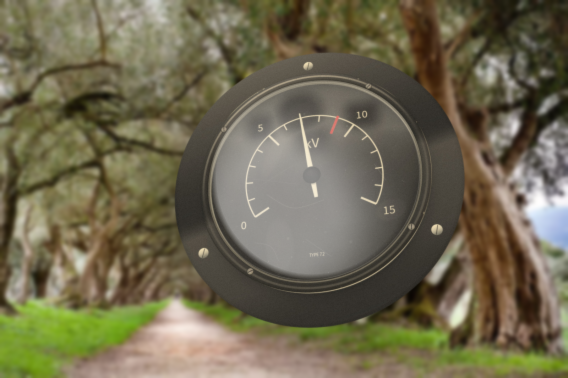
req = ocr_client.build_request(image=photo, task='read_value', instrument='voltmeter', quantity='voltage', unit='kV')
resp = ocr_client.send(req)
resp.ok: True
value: 7 kV
